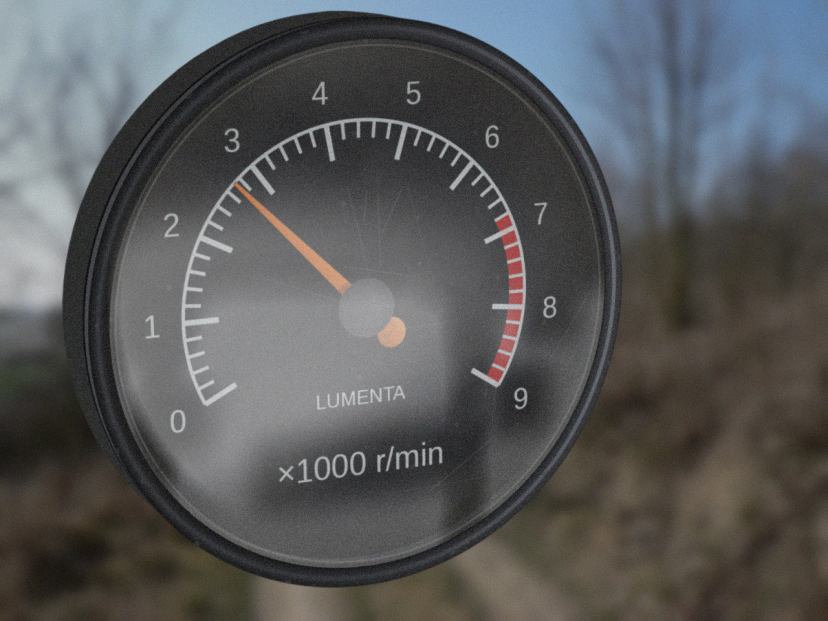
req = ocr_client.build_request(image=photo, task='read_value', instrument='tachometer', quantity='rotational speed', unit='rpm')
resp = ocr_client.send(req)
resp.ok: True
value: 2700 rpm
